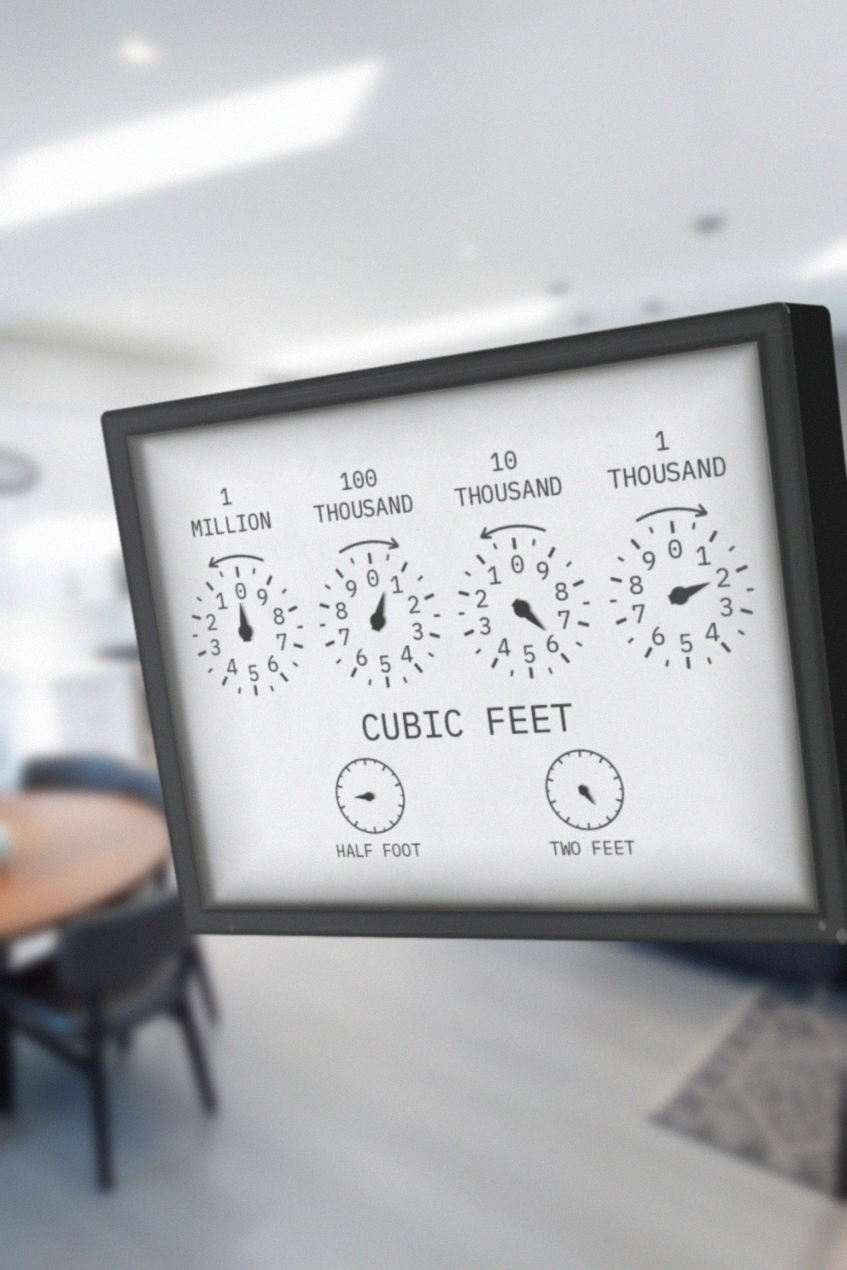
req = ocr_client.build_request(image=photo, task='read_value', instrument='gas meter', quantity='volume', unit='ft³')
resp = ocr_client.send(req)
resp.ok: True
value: 6200 ft³
